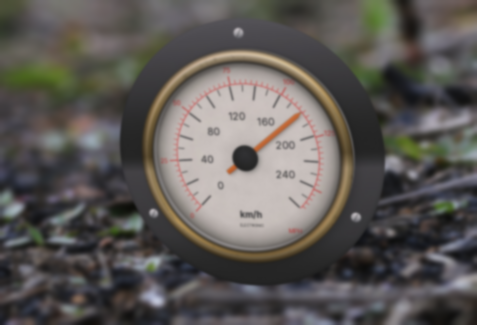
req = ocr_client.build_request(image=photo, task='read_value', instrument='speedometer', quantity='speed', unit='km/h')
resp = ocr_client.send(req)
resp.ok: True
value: 180 km/h
